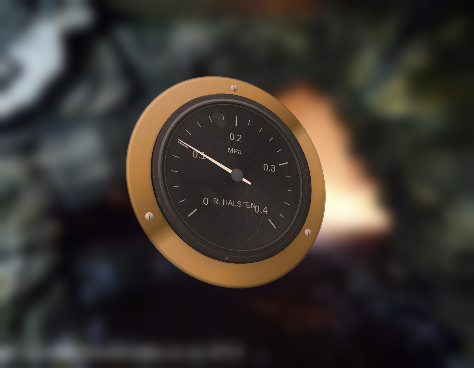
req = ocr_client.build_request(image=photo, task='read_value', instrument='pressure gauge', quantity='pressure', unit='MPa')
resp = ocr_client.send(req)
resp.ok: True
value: 0.1 MPa
